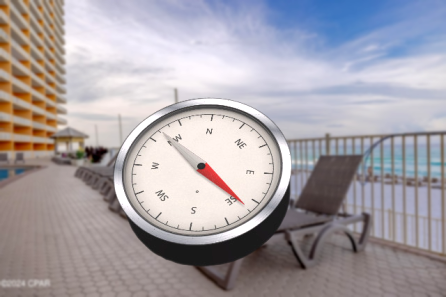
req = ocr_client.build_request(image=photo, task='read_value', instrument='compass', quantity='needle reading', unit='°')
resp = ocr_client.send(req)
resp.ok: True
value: 130 °
